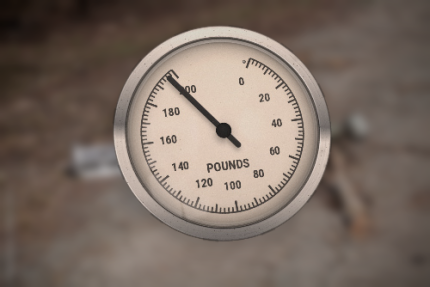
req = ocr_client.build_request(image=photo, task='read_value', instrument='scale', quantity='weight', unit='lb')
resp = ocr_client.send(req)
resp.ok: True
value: 196 lb
